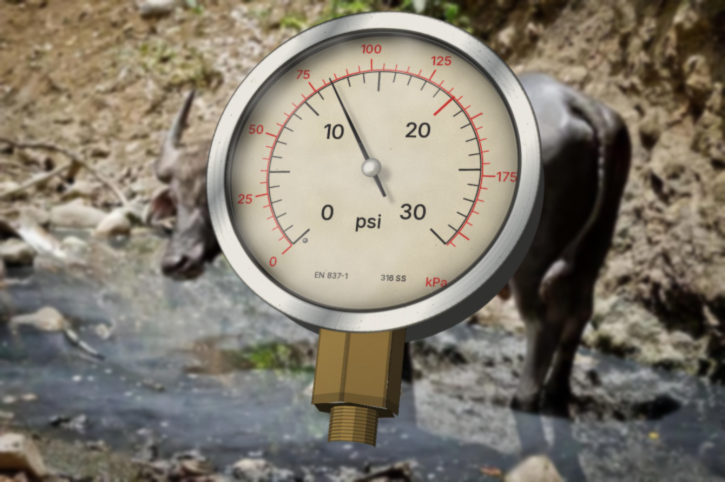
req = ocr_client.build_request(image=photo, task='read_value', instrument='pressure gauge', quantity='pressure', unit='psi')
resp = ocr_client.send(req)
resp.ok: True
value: 12 psi
